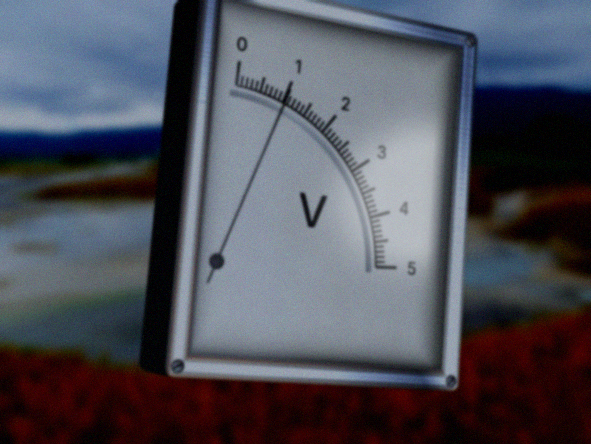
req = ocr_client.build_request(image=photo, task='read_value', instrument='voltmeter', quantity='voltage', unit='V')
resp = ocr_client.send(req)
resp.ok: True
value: 1 V
